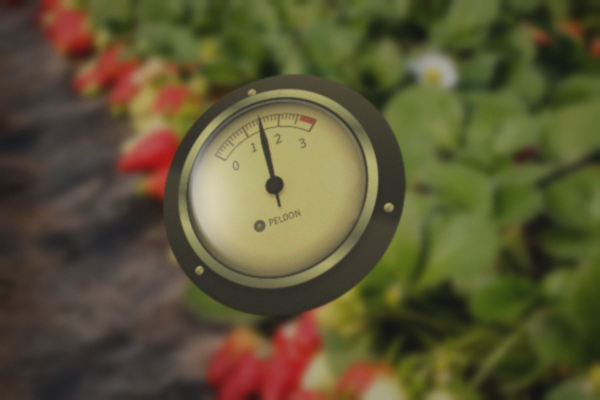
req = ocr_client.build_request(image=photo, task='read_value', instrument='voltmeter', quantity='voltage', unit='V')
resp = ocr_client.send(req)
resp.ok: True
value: 1.5 V
